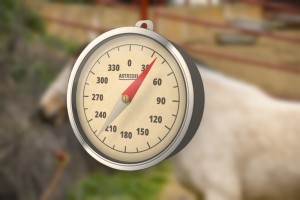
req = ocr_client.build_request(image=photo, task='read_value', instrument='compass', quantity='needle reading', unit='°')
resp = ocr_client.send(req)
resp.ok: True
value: 37.5 °
